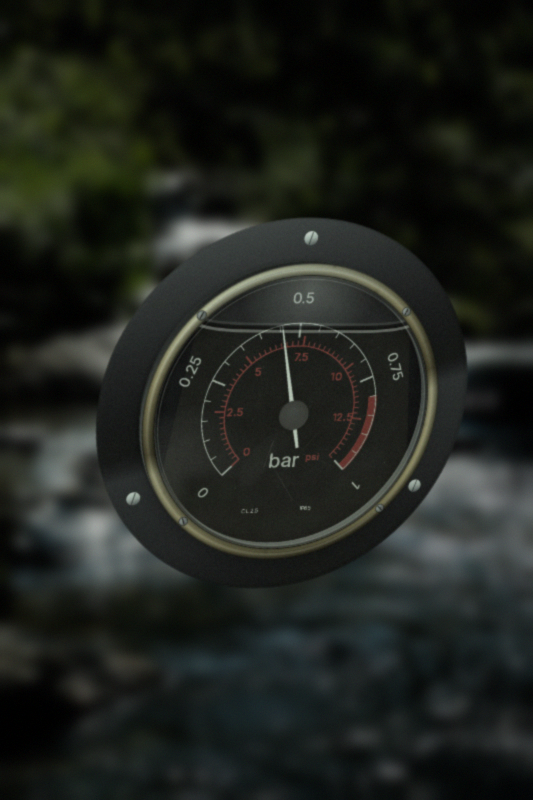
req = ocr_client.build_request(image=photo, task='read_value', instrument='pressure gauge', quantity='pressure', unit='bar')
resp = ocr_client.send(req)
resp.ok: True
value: 0.45 bar
